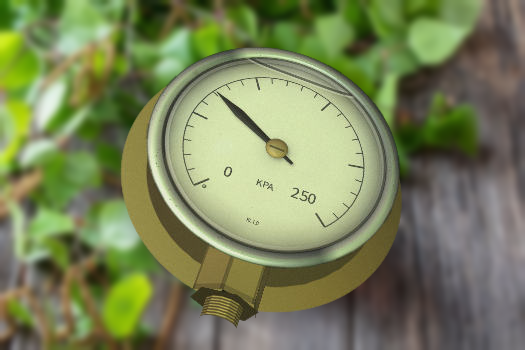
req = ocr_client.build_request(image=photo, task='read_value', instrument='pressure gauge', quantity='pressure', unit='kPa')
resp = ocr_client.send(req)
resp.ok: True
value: 70 kPa
